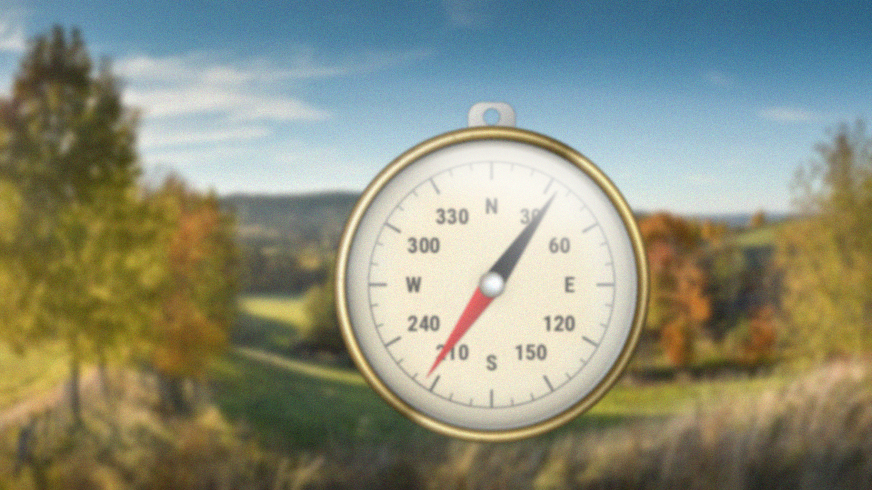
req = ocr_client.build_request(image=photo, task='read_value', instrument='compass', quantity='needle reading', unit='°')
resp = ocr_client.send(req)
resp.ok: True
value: 215 °
